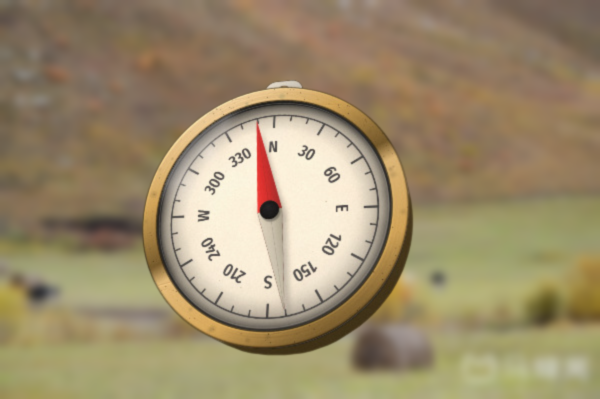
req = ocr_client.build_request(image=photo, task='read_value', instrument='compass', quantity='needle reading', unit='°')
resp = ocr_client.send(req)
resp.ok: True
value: 350 °
